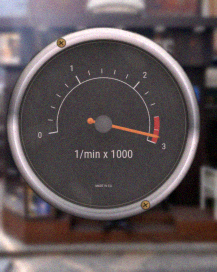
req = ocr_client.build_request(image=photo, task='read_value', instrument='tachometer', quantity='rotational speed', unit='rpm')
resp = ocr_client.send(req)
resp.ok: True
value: 2900 rpm
